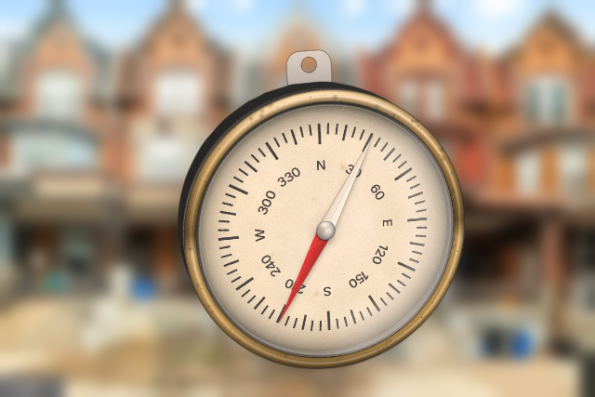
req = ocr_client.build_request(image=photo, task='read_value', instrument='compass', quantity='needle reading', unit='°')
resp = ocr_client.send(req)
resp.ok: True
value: 210 °
